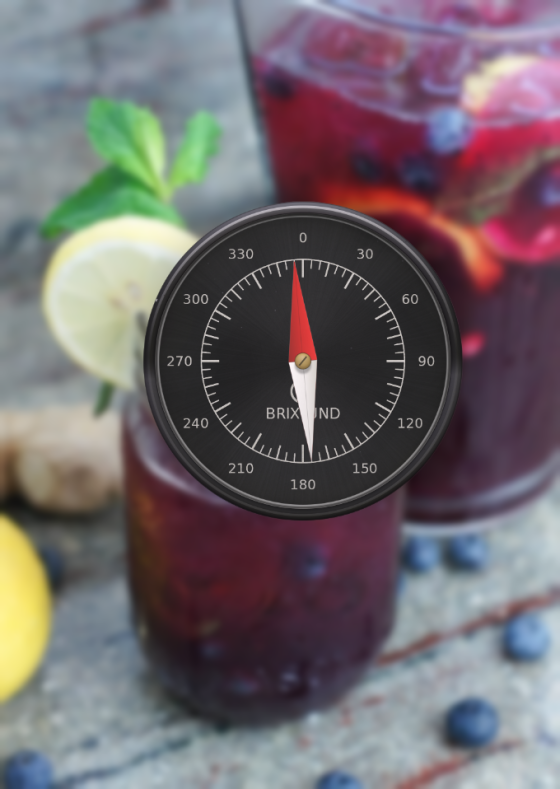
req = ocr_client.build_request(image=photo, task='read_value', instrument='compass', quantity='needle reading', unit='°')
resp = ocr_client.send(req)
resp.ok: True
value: 355 °
